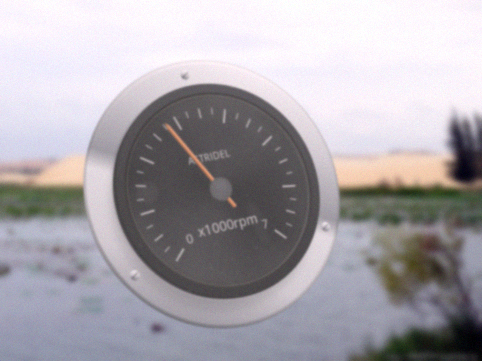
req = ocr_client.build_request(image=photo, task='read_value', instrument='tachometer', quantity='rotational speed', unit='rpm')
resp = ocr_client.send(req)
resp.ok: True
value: 2750 rpm
